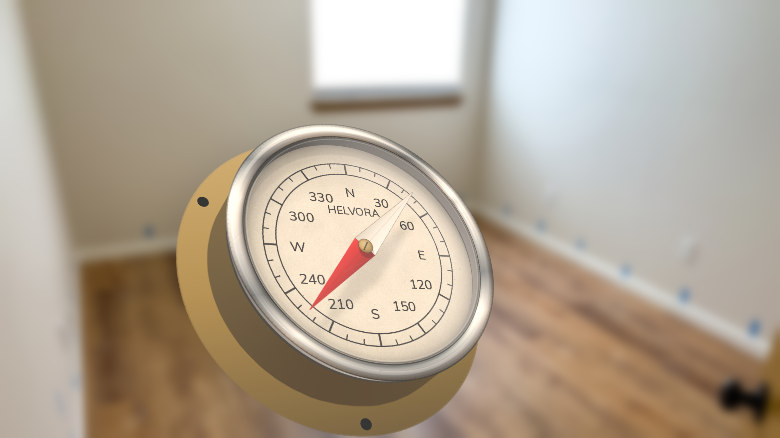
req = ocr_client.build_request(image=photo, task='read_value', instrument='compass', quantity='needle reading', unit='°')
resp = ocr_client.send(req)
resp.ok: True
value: 225 °
